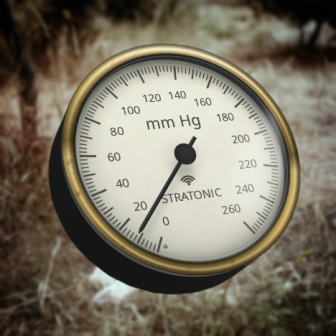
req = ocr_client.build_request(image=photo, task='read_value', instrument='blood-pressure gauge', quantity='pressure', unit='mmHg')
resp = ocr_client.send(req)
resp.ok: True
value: 12 mmHg
